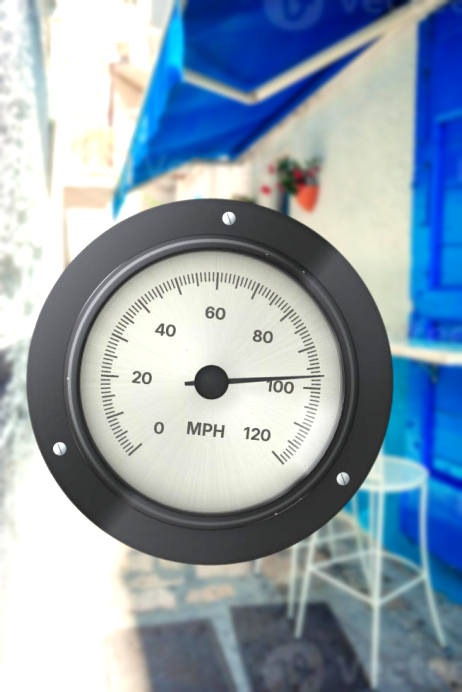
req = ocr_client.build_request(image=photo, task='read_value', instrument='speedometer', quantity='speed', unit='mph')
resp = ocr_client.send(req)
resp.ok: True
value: 97 mph
